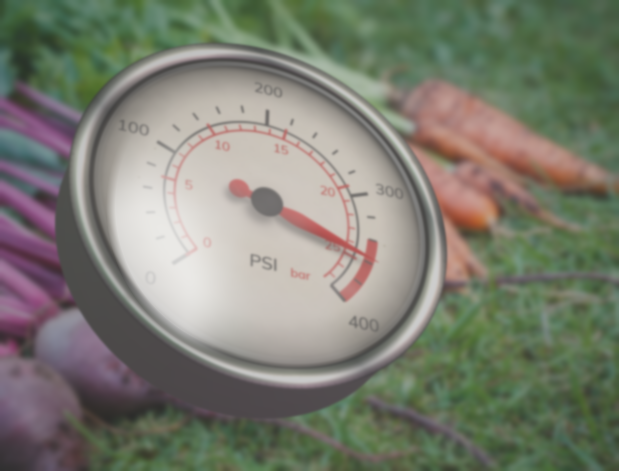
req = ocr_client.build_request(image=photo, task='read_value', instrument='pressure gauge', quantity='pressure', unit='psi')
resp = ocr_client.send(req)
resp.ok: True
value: 360 psi
